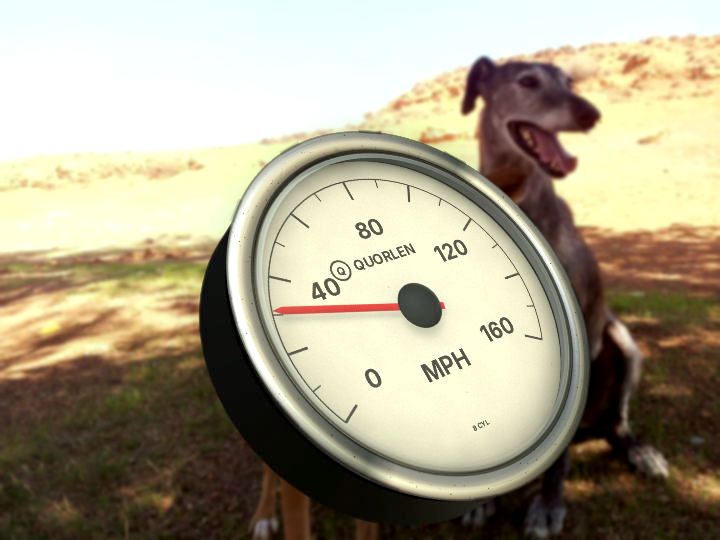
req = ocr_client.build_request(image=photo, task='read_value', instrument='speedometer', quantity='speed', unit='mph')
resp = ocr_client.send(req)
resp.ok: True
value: 30 mph
